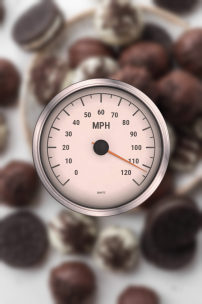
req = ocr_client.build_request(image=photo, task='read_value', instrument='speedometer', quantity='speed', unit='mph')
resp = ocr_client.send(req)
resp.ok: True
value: 112.5 mph
